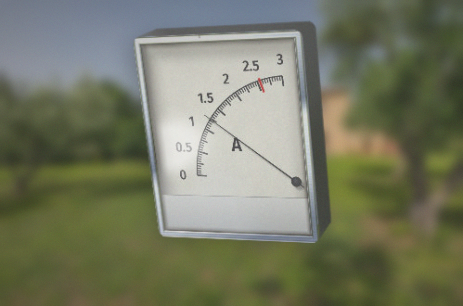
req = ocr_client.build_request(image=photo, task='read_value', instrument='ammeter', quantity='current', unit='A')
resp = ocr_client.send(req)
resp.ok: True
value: 1.25 A
